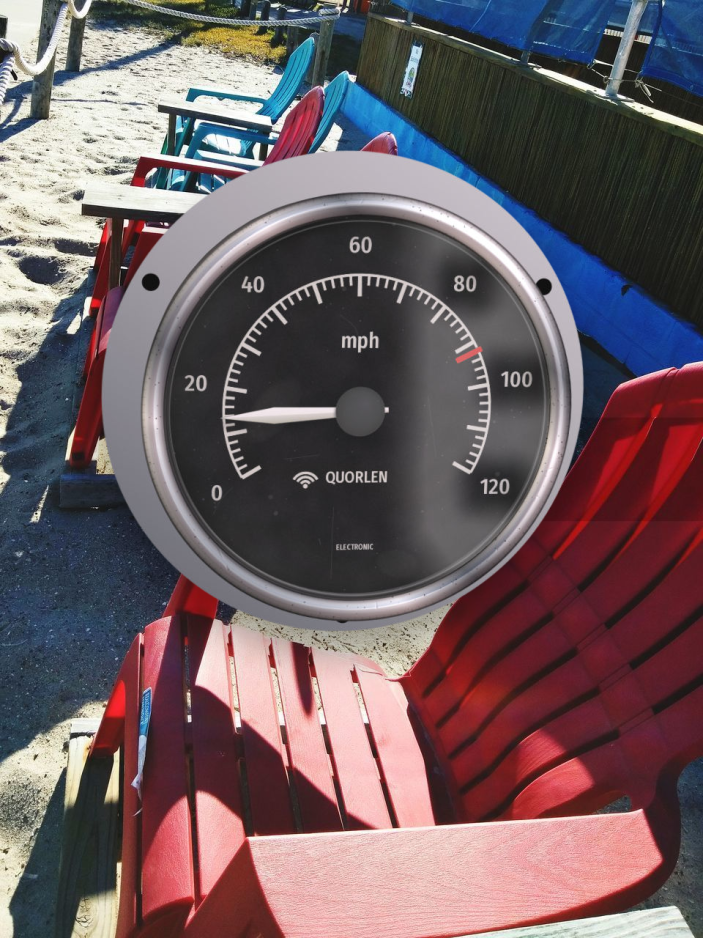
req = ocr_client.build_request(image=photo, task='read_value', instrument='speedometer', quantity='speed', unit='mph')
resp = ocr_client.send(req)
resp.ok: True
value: 14 mph
